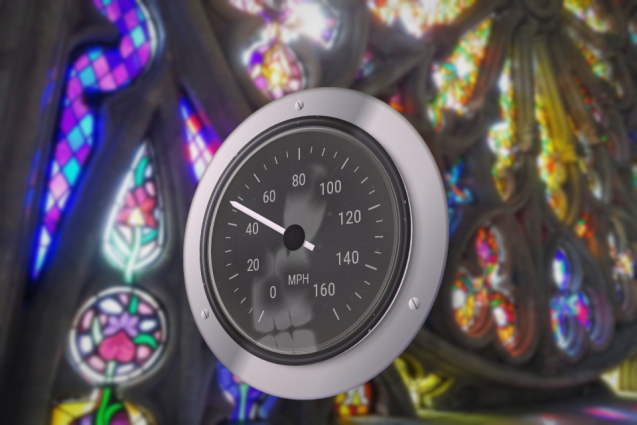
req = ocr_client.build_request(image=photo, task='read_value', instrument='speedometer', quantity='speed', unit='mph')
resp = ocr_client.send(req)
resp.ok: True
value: 47.5 mph
